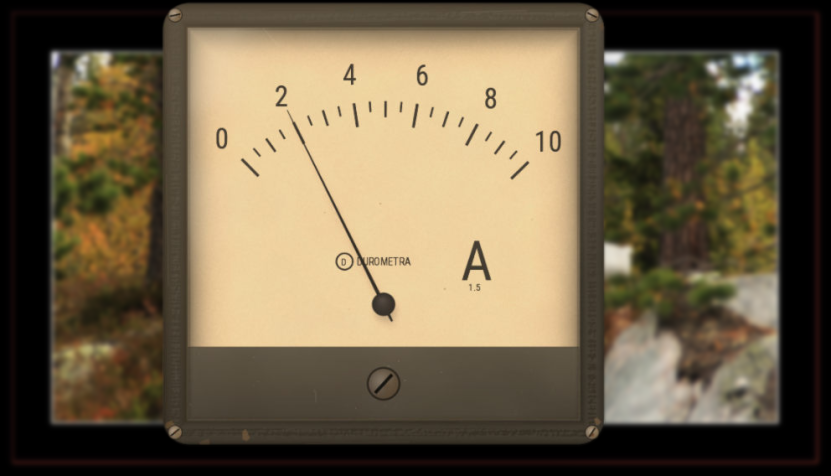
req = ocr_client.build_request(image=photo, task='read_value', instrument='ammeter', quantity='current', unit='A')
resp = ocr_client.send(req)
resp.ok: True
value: 2 A
